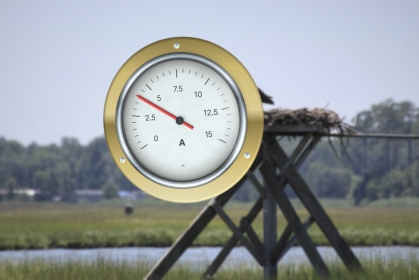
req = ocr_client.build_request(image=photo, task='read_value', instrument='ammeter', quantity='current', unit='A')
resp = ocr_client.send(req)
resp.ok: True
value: 4 A
